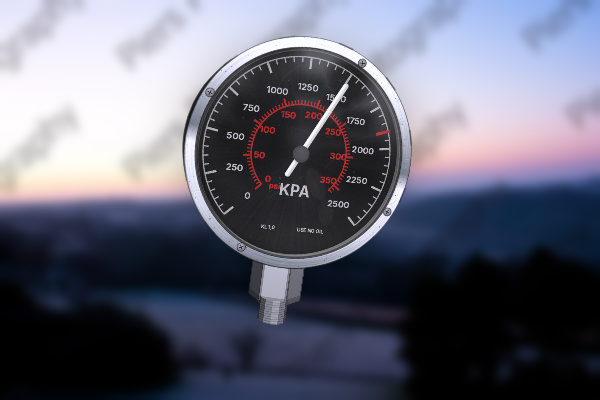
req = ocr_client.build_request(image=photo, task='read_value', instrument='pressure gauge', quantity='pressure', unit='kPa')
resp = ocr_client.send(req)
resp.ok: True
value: 1500 kPa
